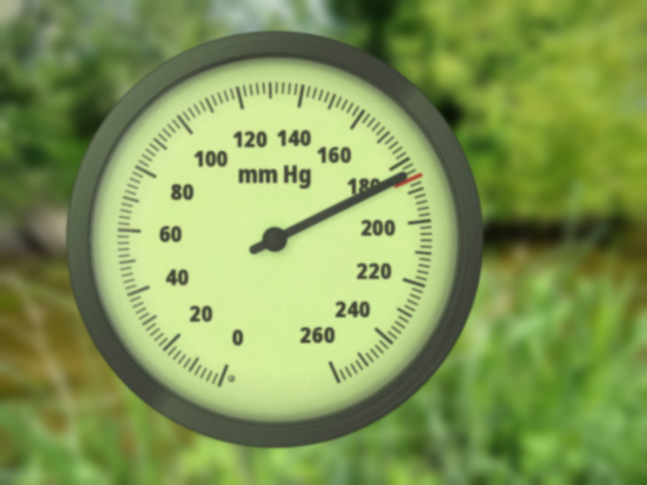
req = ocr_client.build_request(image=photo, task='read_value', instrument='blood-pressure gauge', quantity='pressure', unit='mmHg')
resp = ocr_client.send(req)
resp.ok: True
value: 184 mmHg
